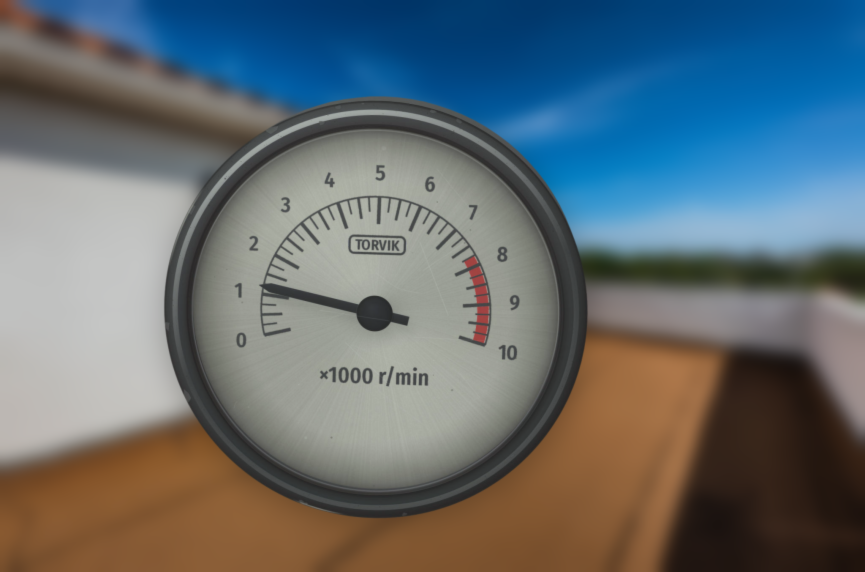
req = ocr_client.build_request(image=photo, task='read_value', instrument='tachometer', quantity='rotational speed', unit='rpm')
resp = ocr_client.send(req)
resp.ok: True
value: 1250 rpm
